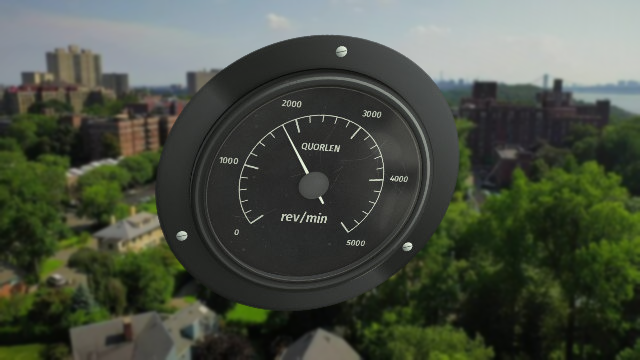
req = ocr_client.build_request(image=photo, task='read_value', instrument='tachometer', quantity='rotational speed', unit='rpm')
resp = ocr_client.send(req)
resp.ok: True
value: 1800 rpm
